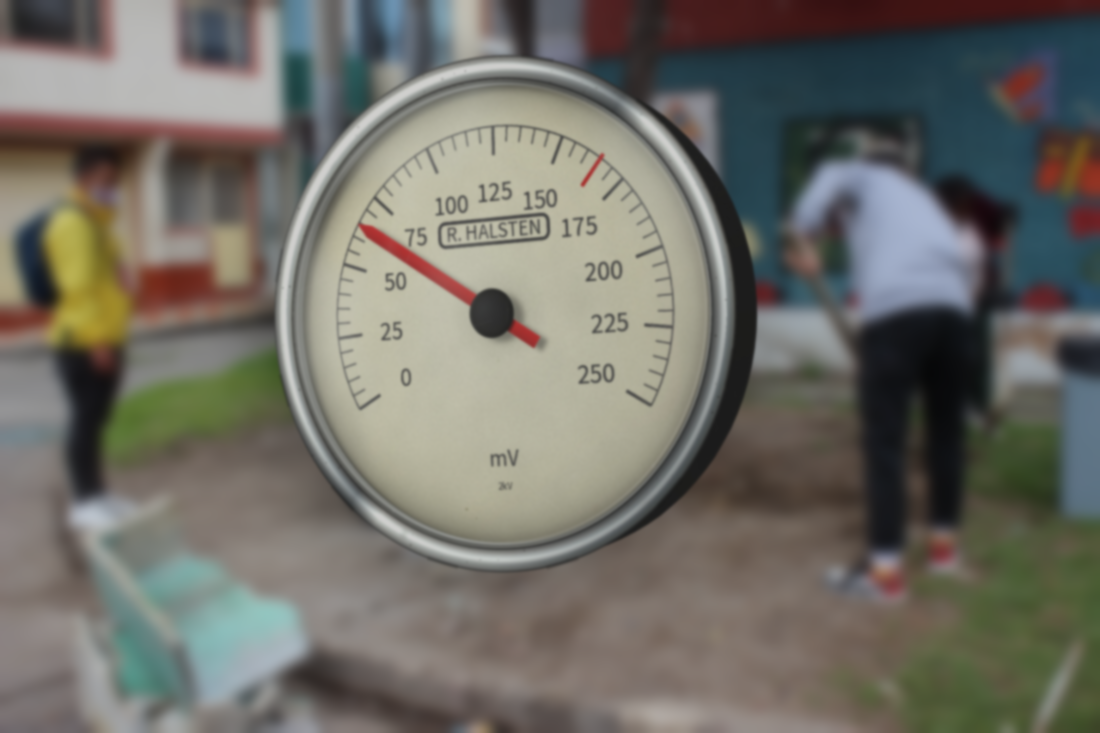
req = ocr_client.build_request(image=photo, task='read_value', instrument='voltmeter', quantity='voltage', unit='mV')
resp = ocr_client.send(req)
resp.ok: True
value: 65 mV
